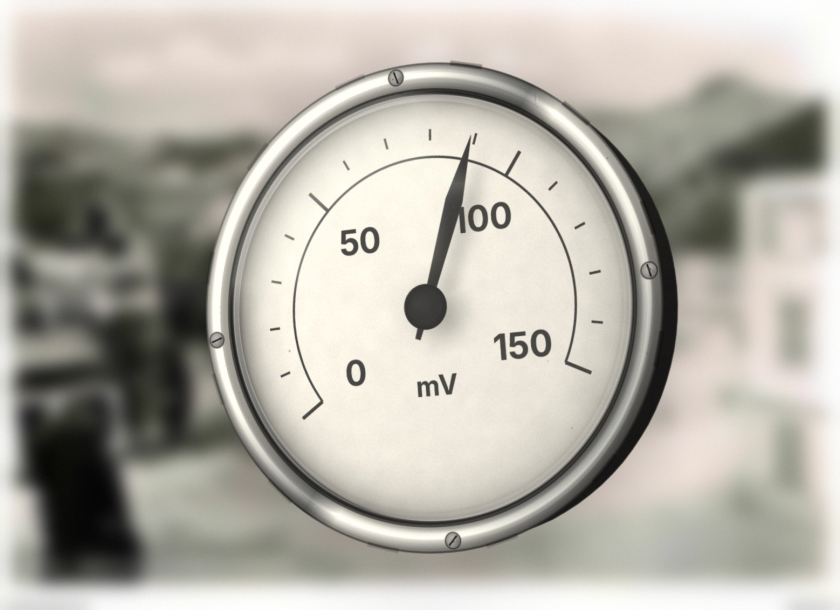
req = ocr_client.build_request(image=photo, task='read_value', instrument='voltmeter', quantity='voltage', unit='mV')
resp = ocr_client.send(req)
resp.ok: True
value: 90 mV
